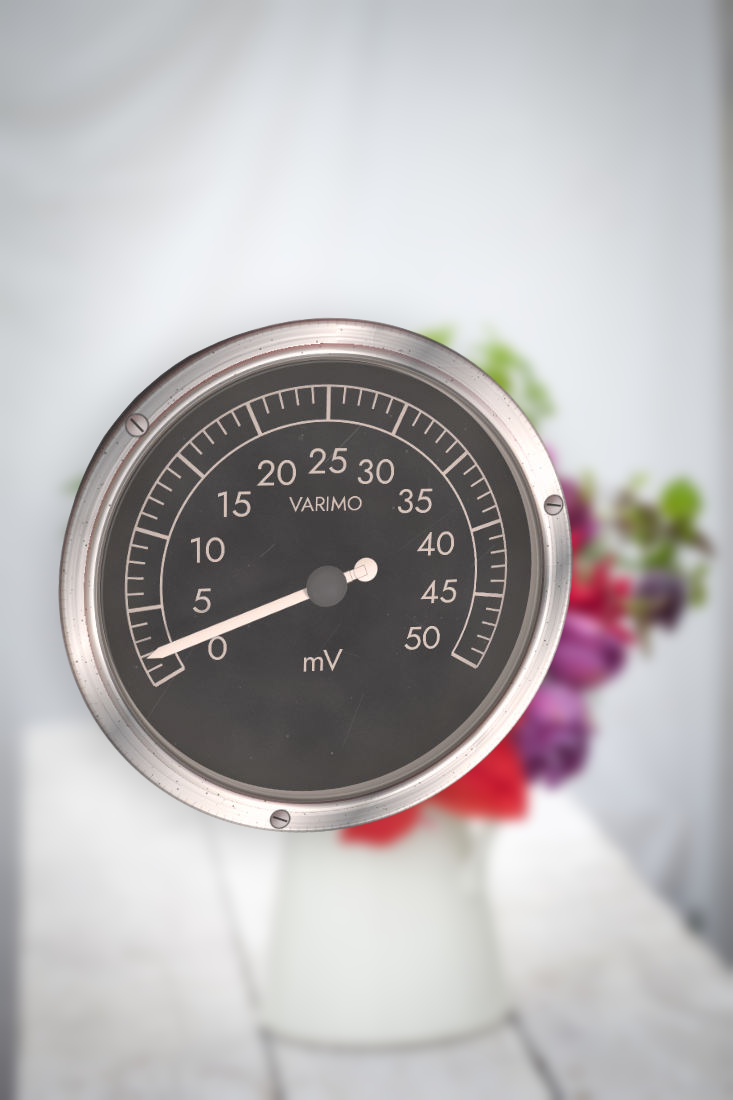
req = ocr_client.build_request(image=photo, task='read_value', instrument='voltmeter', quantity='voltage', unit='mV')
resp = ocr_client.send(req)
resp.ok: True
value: 2 mV
